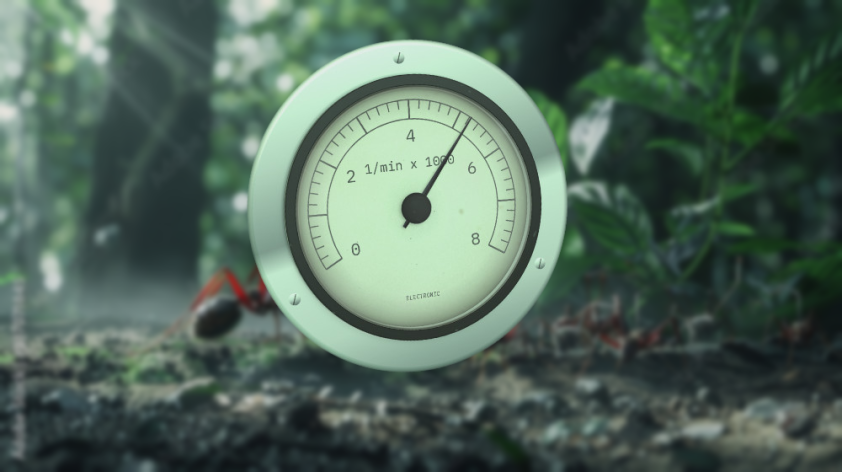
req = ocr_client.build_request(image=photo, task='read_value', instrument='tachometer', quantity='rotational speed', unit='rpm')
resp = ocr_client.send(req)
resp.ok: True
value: 5200 rpm
